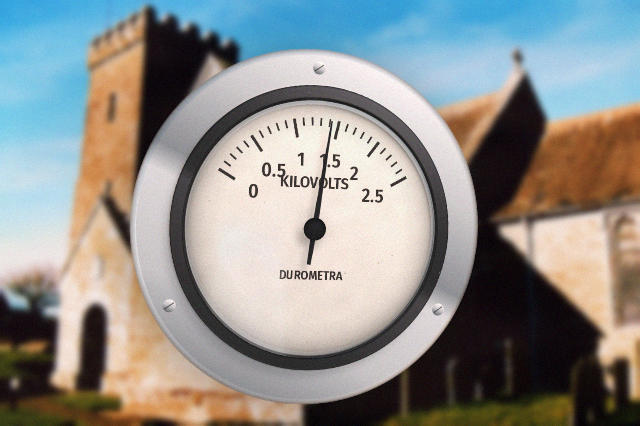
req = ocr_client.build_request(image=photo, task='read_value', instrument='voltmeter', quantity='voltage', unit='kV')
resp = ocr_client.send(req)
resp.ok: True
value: 1.4 kV
